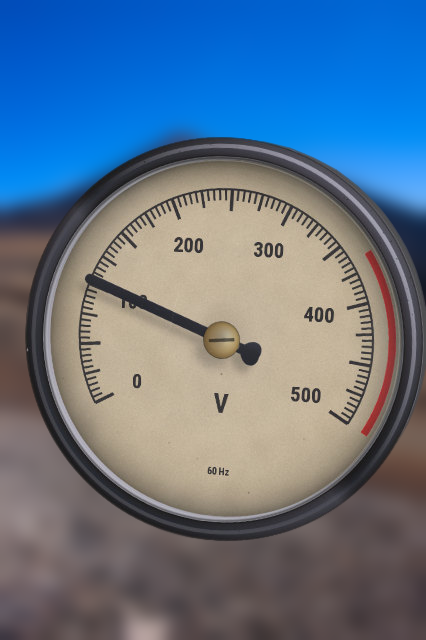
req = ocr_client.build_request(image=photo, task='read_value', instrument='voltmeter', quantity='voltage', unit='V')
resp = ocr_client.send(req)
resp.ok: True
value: 105 V
